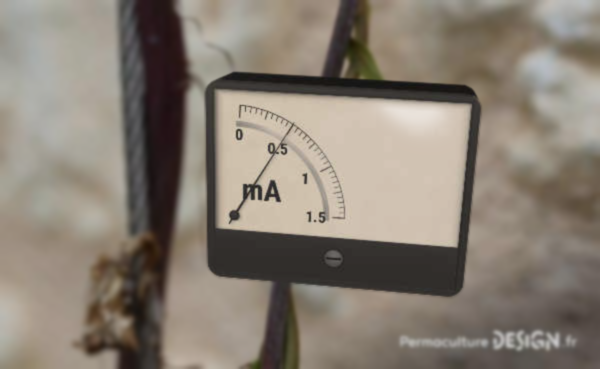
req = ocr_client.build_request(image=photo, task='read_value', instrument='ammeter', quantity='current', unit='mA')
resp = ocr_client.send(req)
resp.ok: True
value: 0.5 mA
